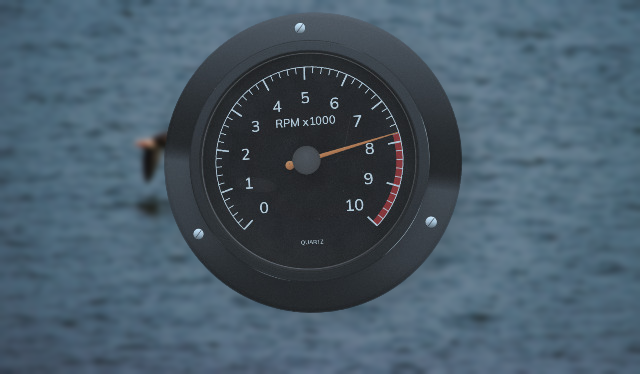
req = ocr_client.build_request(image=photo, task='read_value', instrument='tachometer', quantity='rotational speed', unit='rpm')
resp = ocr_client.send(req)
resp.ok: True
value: 7800 rpm
